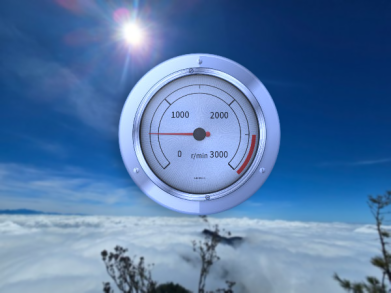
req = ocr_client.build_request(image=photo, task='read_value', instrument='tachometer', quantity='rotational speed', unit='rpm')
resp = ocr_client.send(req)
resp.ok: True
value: 500 rpm
